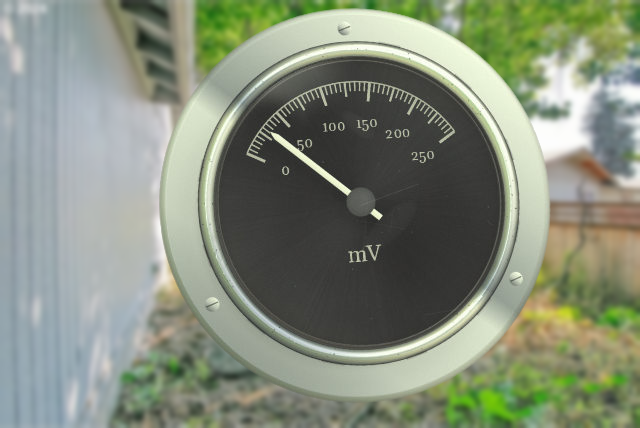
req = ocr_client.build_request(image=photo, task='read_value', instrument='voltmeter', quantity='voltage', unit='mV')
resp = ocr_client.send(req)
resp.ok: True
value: 30 mV
